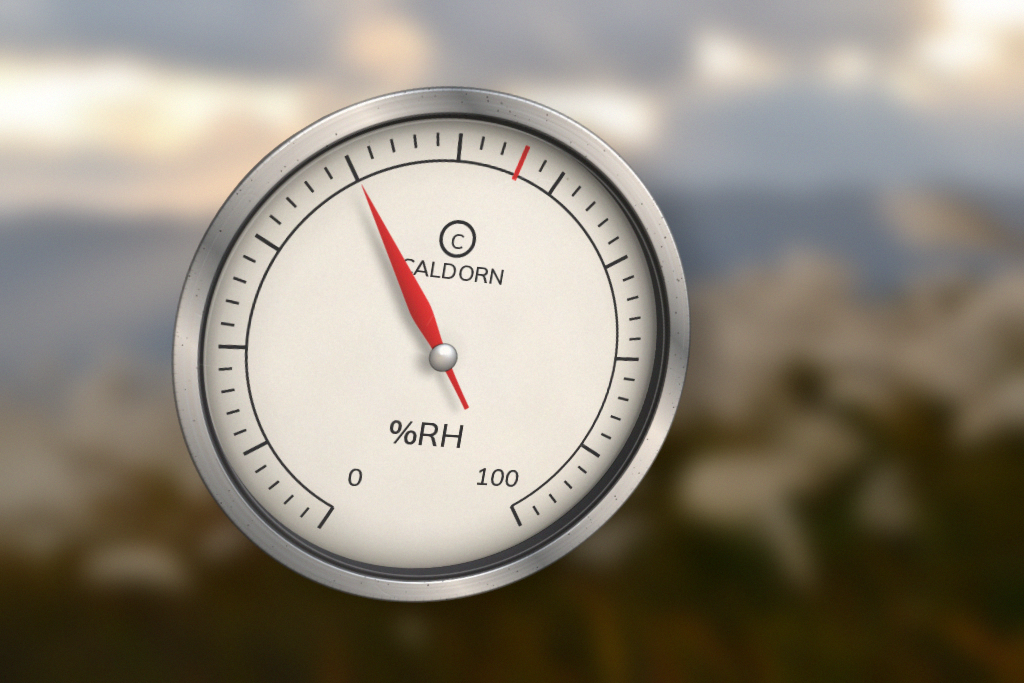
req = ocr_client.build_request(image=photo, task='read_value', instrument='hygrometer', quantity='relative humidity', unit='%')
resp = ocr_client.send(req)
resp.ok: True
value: 40 %
